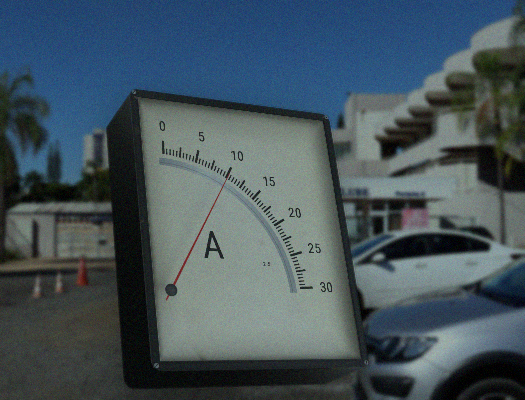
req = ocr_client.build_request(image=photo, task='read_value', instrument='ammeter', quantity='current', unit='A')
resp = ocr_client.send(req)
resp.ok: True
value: 10 A
